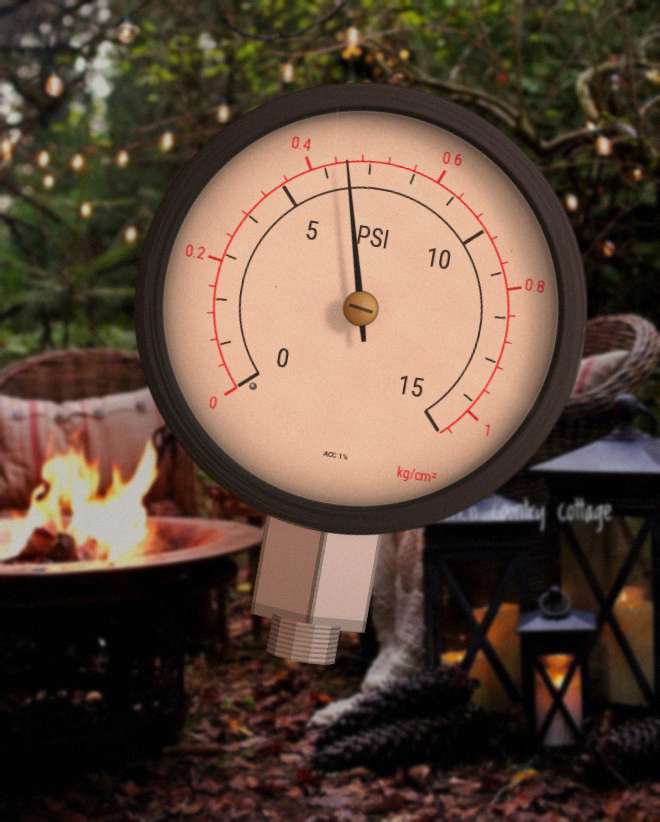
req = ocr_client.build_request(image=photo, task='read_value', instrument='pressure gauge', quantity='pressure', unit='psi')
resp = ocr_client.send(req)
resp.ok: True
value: 6.5 psi
